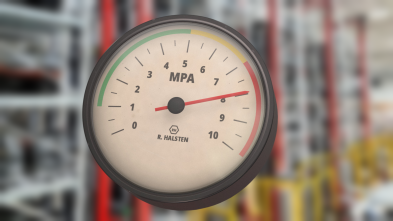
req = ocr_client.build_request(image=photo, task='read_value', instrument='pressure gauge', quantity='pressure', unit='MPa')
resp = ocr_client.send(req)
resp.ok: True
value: 8 MPa
